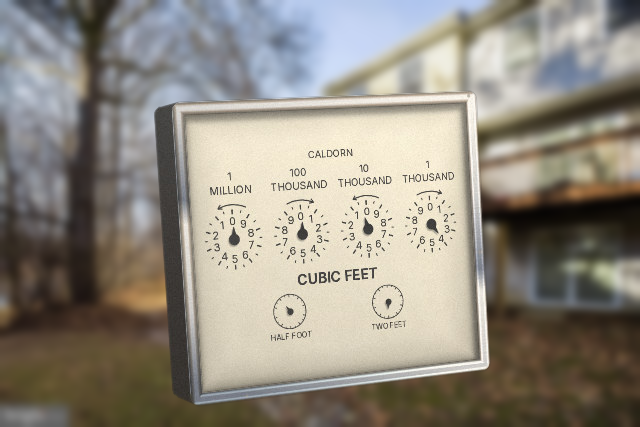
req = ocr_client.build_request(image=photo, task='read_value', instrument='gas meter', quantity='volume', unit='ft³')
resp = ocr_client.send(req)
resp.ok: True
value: 400 ft³
